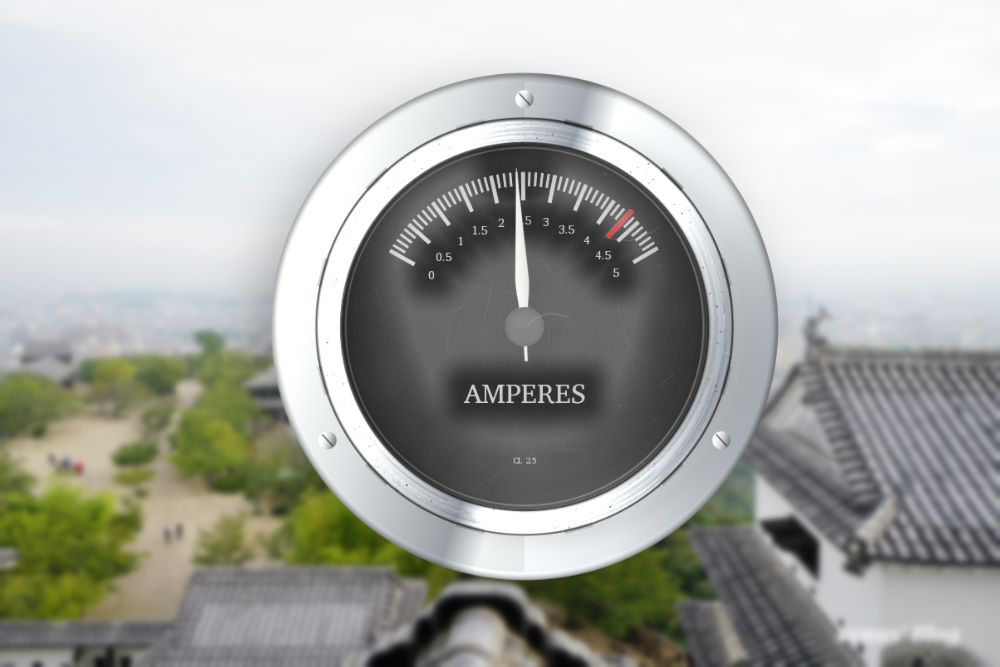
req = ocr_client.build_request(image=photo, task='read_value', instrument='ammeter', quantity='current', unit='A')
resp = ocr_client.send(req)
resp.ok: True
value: 2.4 A
